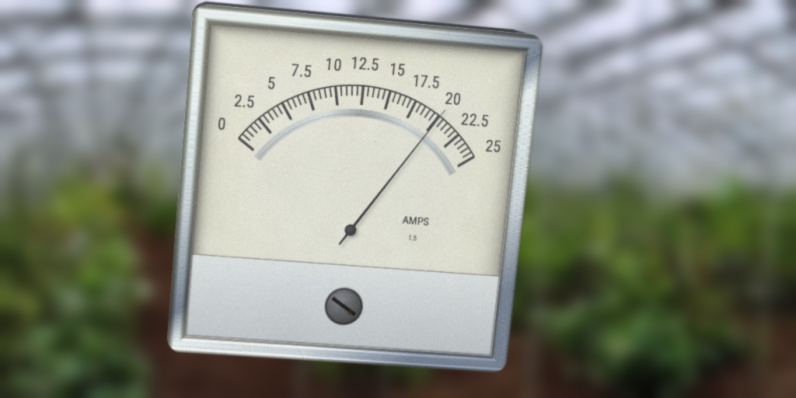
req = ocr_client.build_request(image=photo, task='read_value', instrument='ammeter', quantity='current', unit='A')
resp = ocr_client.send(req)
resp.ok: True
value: 20 A
